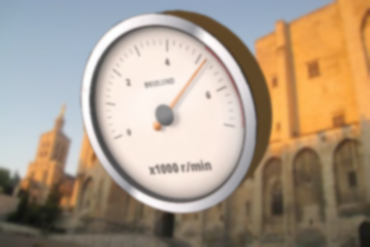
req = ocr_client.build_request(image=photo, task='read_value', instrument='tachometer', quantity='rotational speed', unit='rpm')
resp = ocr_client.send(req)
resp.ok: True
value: 5200 rpm
